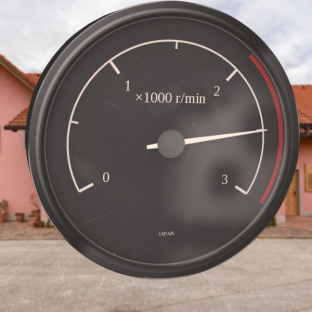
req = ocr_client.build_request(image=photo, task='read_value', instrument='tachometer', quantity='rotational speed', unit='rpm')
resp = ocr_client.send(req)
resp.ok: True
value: 2500 rpm
